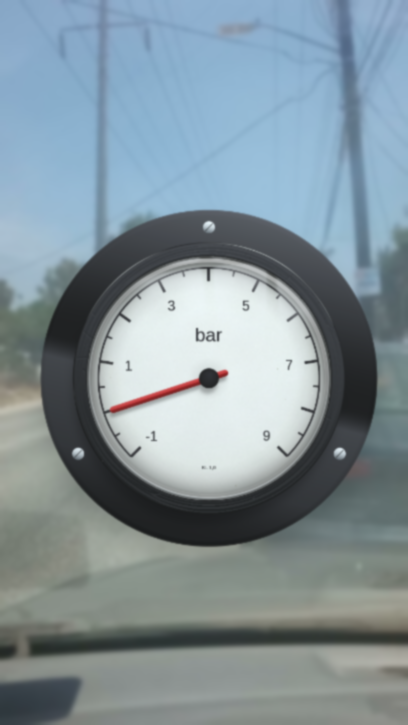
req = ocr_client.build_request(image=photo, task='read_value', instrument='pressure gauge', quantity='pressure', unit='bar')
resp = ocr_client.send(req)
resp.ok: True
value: 0 bar
